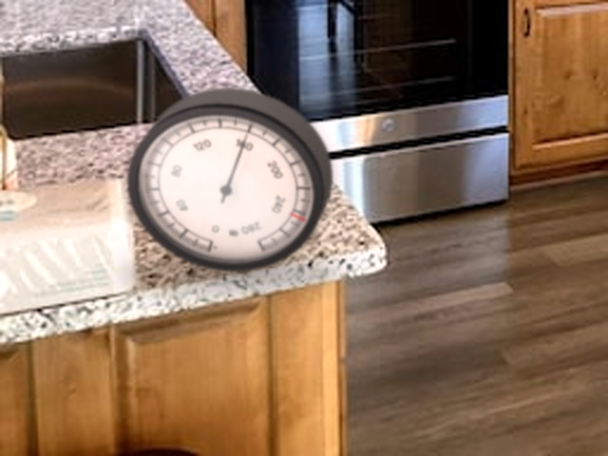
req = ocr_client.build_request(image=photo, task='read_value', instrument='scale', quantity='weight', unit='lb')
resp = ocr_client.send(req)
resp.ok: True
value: 160 lb
